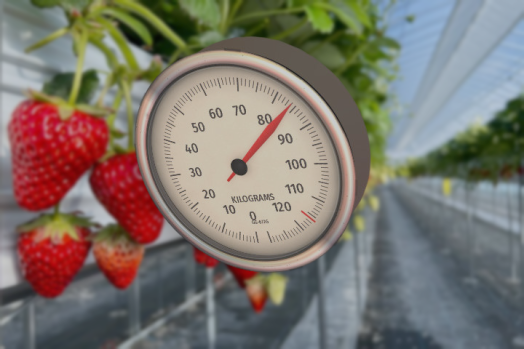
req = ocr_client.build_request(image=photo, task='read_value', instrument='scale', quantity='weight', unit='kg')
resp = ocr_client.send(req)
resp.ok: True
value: 84 kg
